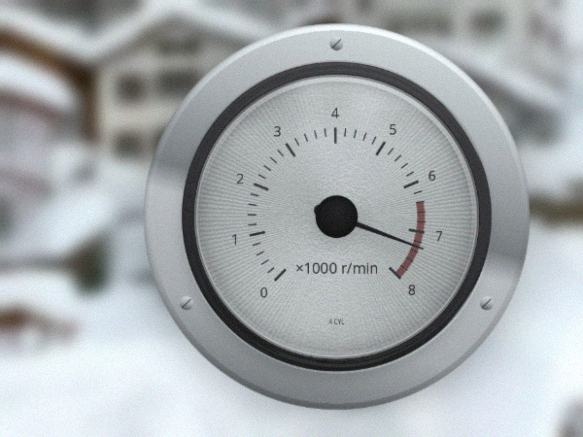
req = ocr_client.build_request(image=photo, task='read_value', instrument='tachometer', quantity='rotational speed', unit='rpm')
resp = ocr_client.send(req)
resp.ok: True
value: 7300 rpm
